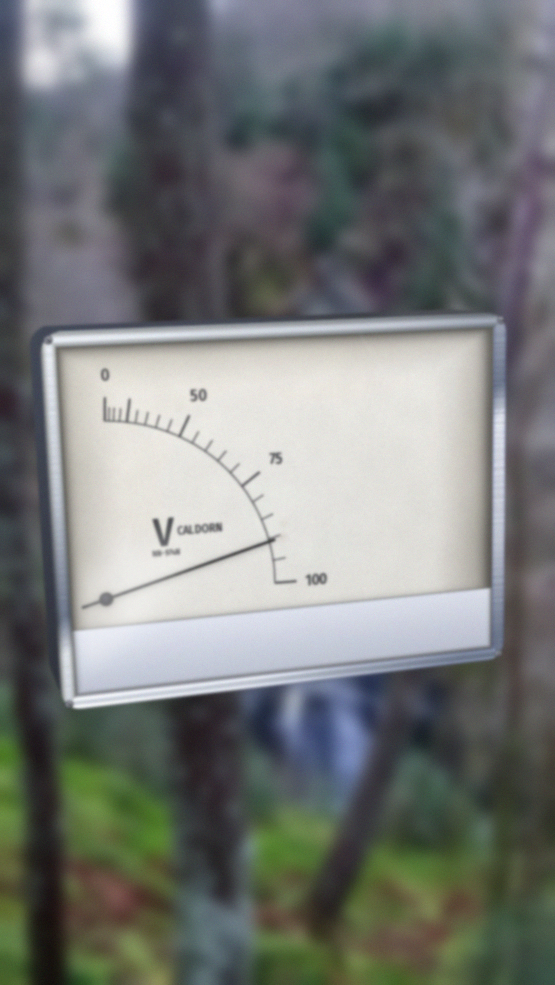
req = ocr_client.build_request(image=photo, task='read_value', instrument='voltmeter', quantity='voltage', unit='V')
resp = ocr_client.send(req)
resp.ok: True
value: 90 V
